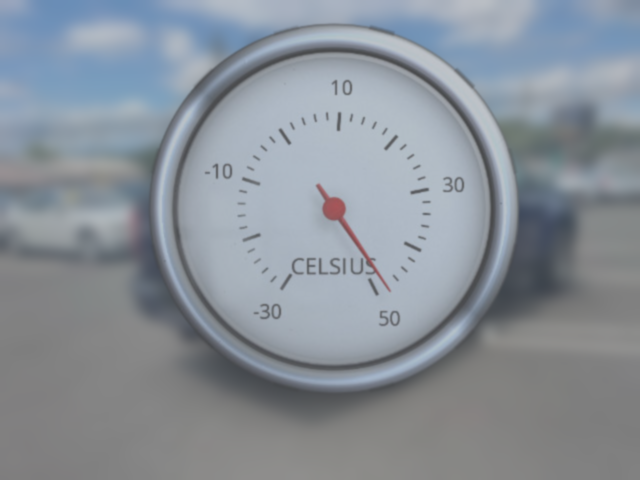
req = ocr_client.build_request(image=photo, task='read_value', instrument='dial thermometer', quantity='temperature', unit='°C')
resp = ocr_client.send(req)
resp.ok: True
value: 48 °C
